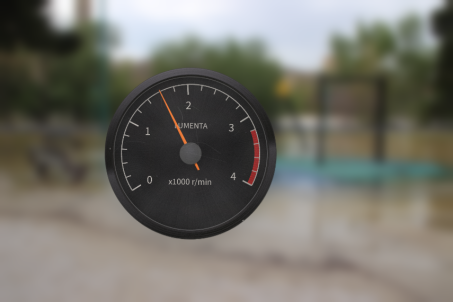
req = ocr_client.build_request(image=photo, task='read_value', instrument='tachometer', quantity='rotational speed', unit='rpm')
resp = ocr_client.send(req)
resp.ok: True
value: 1600 rpm
